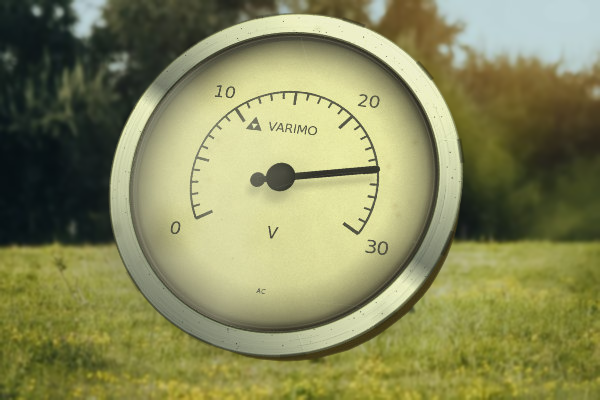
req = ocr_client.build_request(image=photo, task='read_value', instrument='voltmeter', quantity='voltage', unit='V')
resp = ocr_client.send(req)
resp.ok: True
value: 25 V
